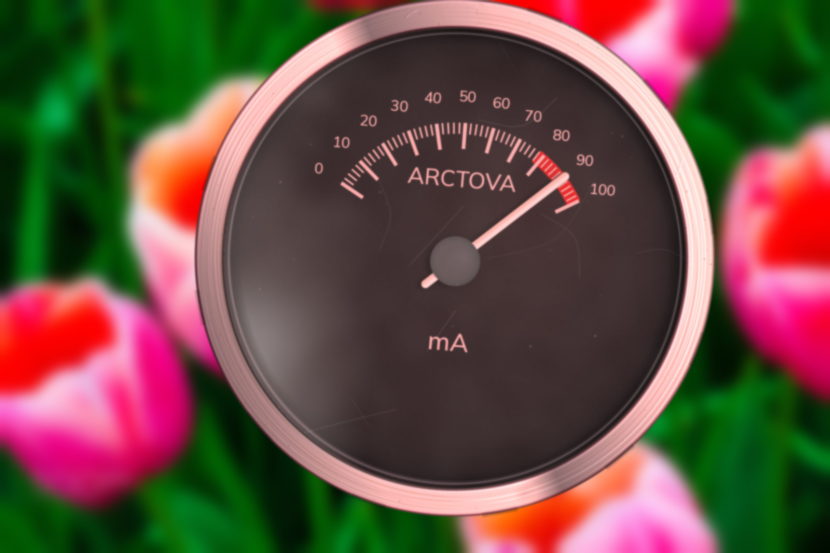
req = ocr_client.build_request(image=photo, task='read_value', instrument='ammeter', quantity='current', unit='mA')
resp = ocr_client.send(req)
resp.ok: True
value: 90 mA
